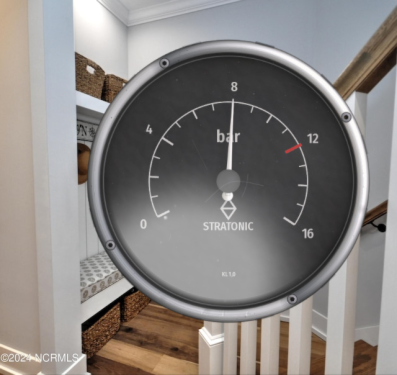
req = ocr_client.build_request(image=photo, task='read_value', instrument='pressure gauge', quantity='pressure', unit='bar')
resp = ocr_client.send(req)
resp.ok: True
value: 8 bar
